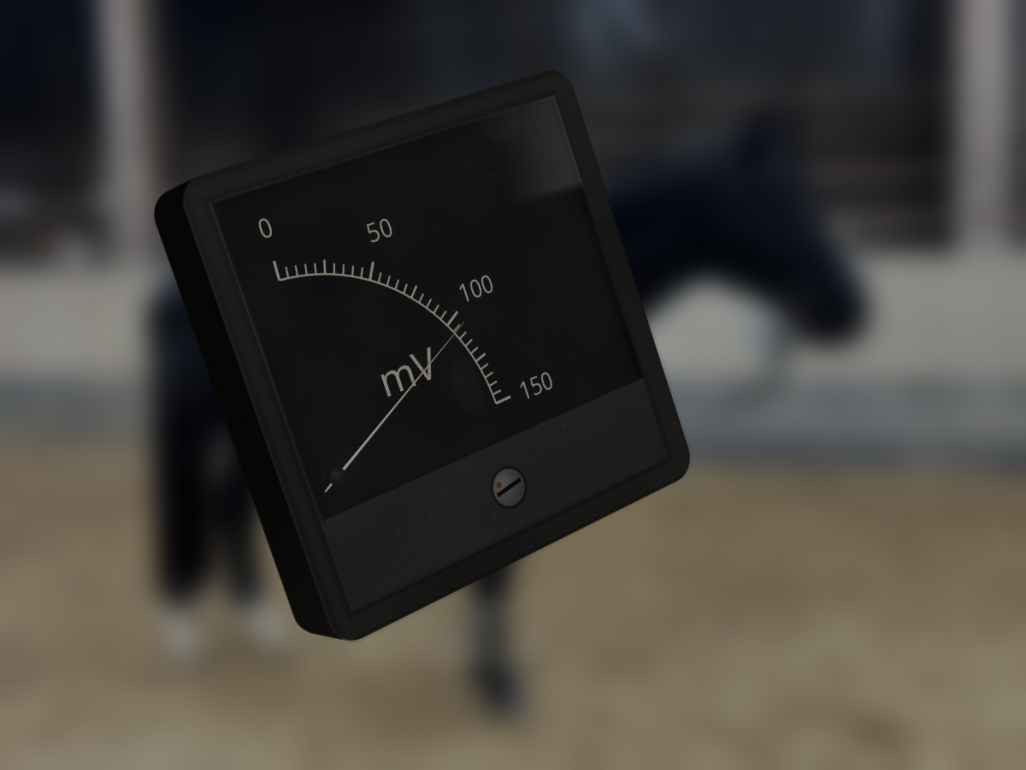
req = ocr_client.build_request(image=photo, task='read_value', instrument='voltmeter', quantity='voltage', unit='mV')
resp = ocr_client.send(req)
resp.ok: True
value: 105 mV
